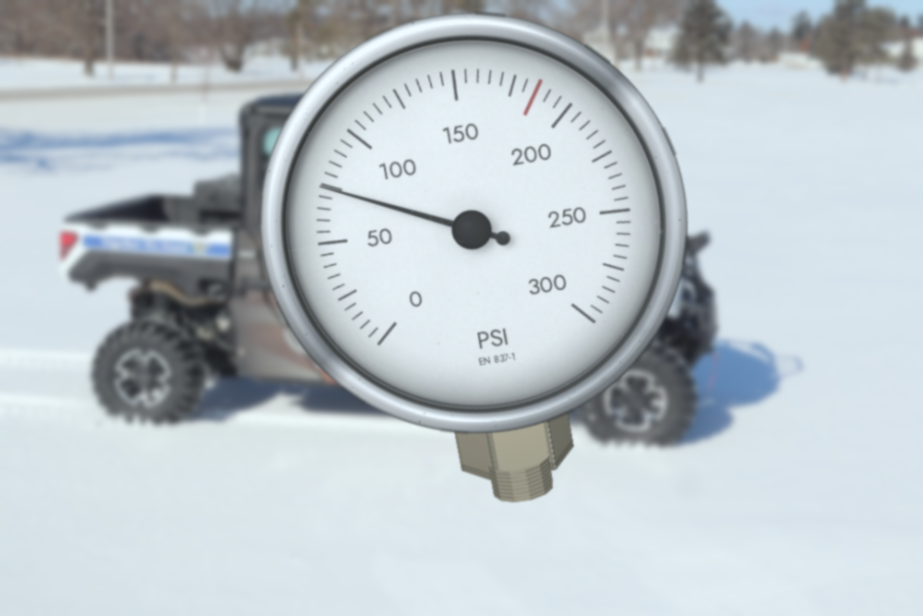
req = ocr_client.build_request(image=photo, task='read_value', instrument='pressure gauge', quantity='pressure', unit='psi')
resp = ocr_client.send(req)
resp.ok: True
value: 75 psi
